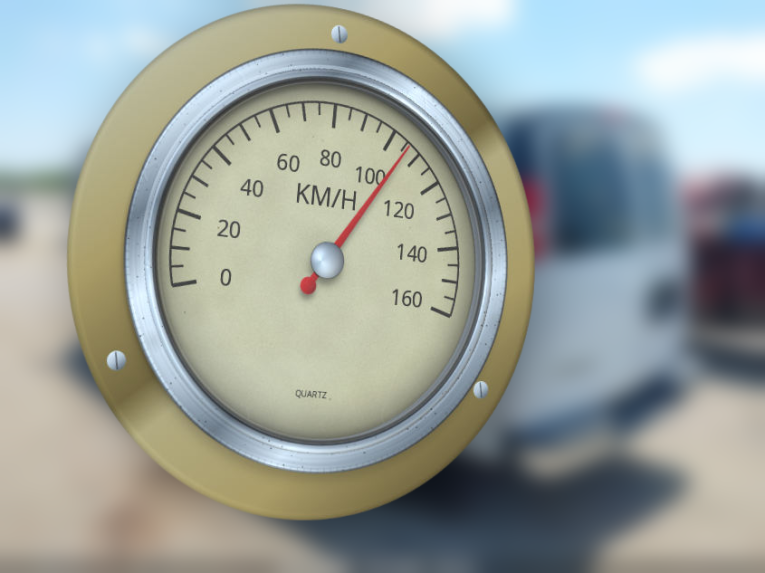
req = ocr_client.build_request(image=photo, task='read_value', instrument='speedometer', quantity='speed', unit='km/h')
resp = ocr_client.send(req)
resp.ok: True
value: 105 km/h
